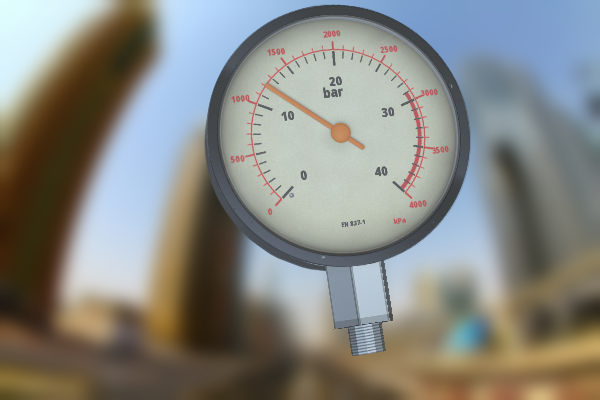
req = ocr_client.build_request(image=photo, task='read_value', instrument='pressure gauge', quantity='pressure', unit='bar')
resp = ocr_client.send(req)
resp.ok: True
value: 12 bar
